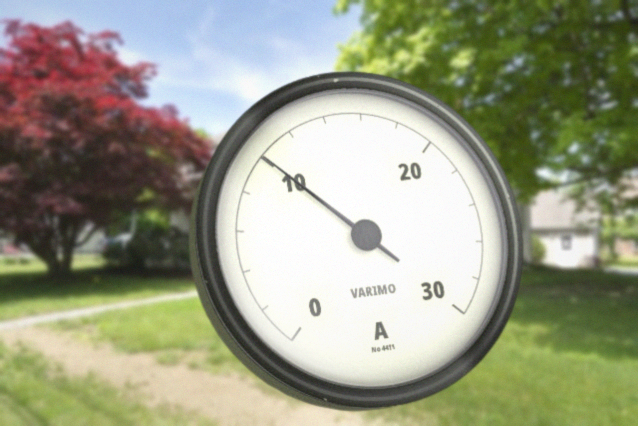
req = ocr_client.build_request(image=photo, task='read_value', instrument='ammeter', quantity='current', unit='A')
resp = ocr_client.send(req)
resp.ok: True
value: 10 A
